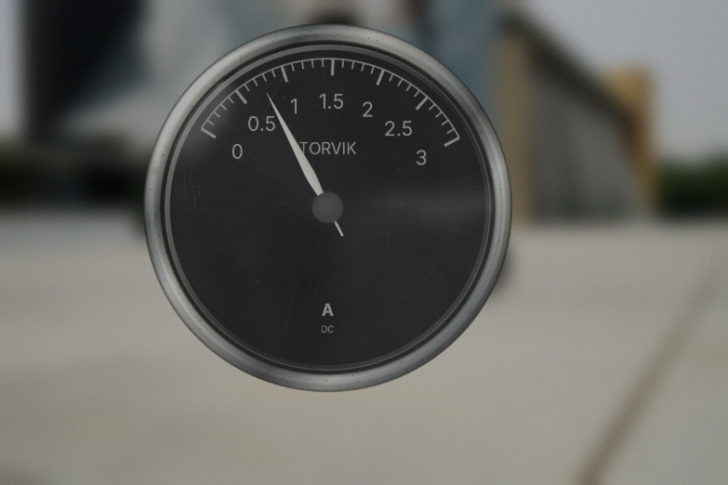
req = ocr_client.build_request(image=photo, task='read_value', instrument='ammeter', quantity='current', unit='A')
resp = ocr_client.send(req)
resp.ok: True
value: 0.75 A
